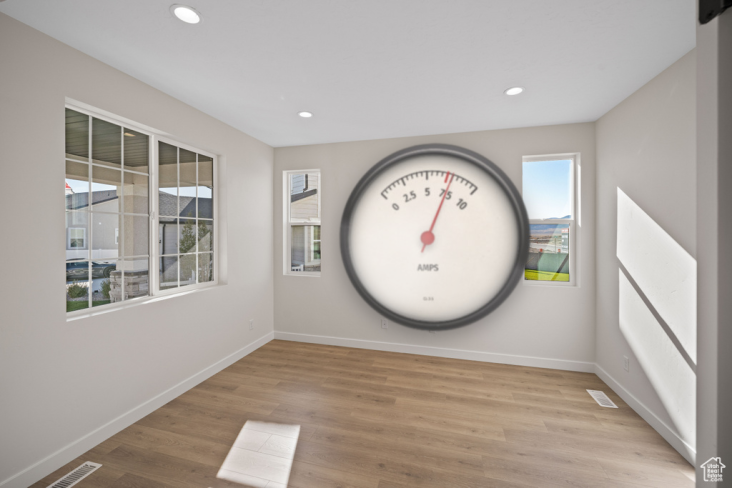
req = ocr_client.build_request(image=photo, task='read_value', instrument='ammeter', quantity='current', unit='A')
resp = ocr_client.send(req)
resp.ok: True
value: 7.5 A
